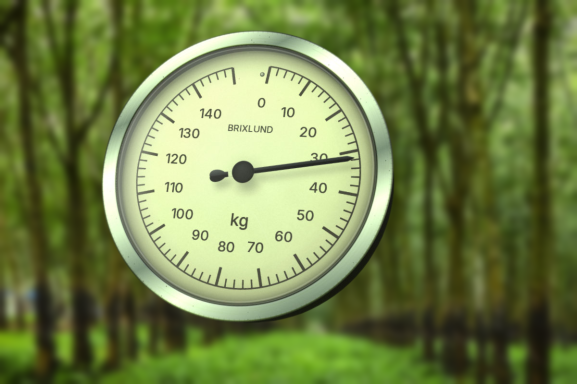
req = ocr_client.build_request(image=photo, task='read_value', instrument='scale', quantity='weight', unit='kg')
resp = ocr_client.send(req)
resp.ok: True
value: 32 kg
